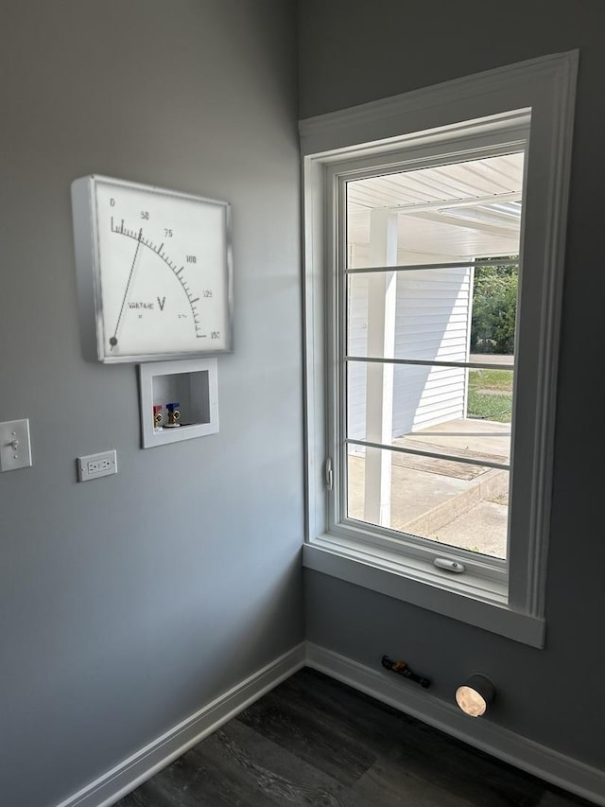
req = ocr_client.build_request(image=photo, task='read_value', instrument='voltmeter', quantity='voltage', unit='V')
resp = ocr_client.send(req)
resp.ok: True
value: 50 V
